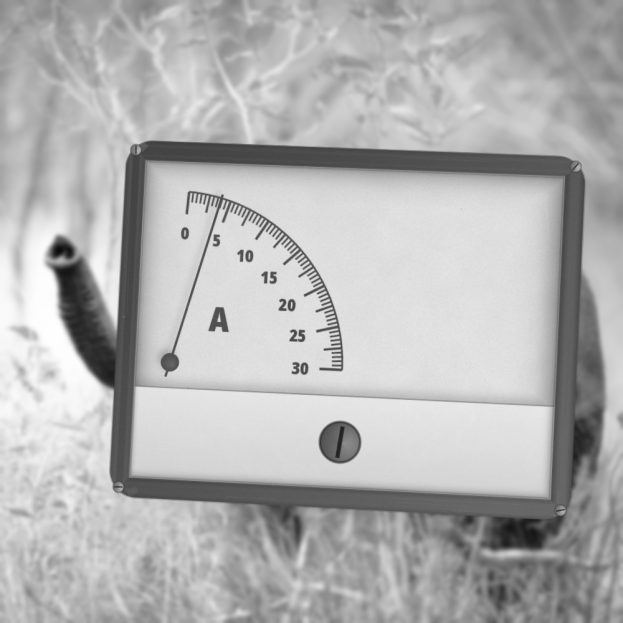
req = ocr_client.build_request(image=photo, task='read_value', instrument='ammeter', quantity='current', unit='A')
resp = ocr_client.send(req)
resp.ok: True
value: 4 A
